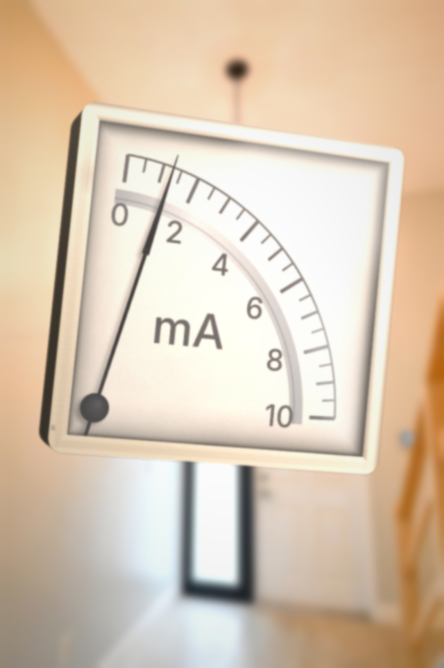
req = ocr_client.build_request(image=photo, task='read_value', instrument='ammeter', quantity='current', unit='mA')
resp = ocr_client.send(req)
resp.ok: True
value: 1.25 mA
